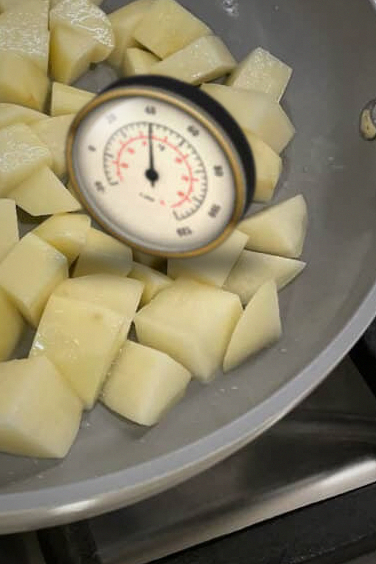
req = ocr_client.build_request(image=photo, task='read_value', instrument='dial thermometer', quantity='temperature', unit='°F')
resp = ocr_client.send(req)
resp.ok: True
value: 40 °F
